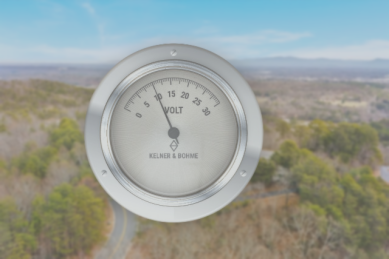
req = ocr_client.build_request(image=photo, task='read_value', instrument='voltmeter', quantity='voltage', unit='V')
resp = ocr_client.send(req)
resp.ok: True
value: 10 V
